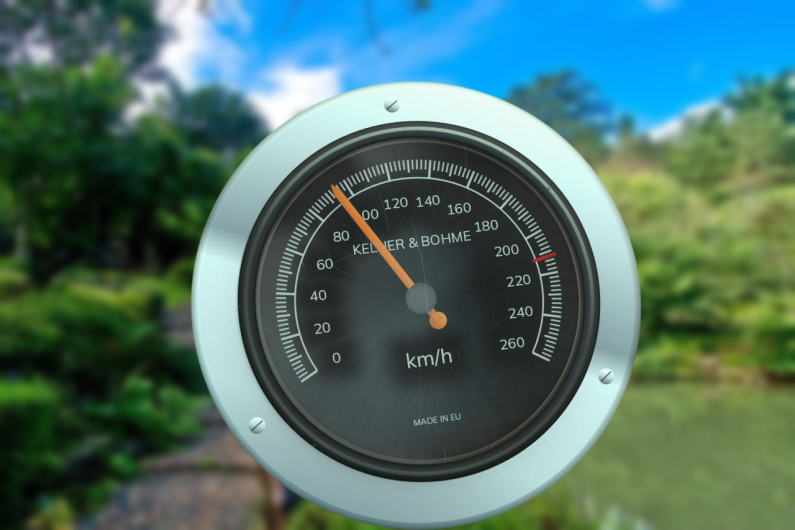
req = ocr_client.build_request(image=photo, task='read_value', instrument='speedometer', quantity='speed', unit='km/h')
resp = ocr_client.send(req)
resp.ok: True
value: 94 km/h
